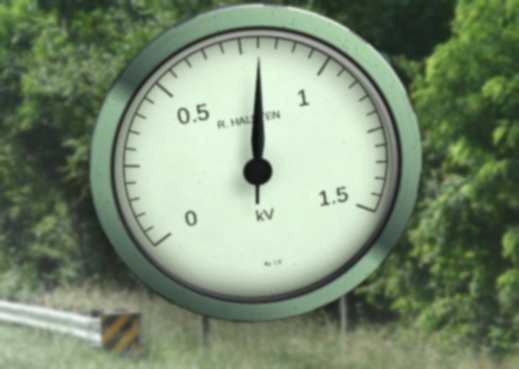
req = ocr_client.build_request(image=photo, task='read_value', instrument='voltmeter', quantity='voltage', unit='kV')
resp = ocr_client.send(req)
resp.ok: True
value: 0.8 kV
